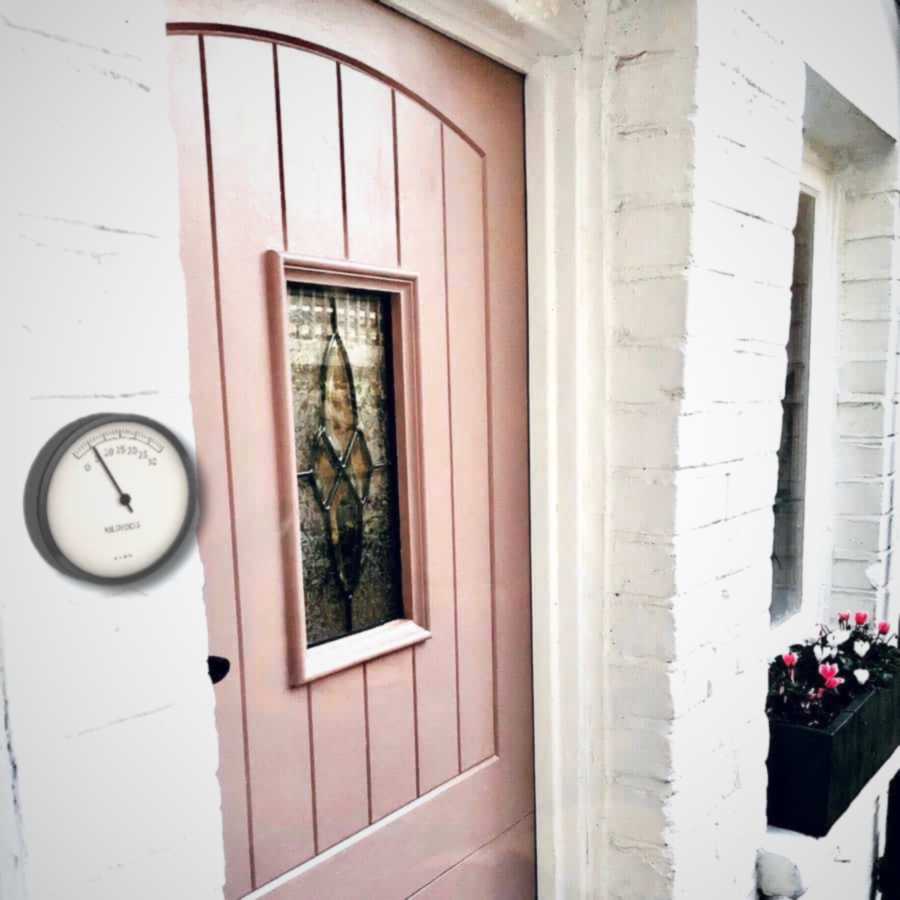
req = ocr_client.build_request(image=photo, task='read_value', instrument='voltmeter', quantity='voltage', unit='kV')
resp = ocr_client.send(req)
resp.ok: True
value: 5 kV
